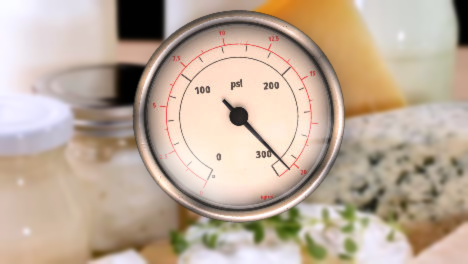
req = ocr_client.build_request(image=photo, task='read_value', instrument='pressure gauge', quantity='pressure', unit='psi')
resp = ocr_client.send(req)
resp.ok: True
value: 290 psi
